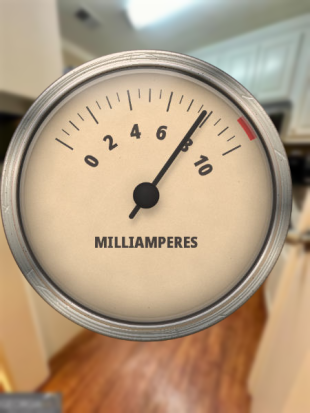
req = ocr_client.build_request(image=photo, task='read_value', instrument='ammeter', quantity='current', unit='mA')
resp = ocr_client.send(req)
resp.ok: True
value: 7.75 mA
